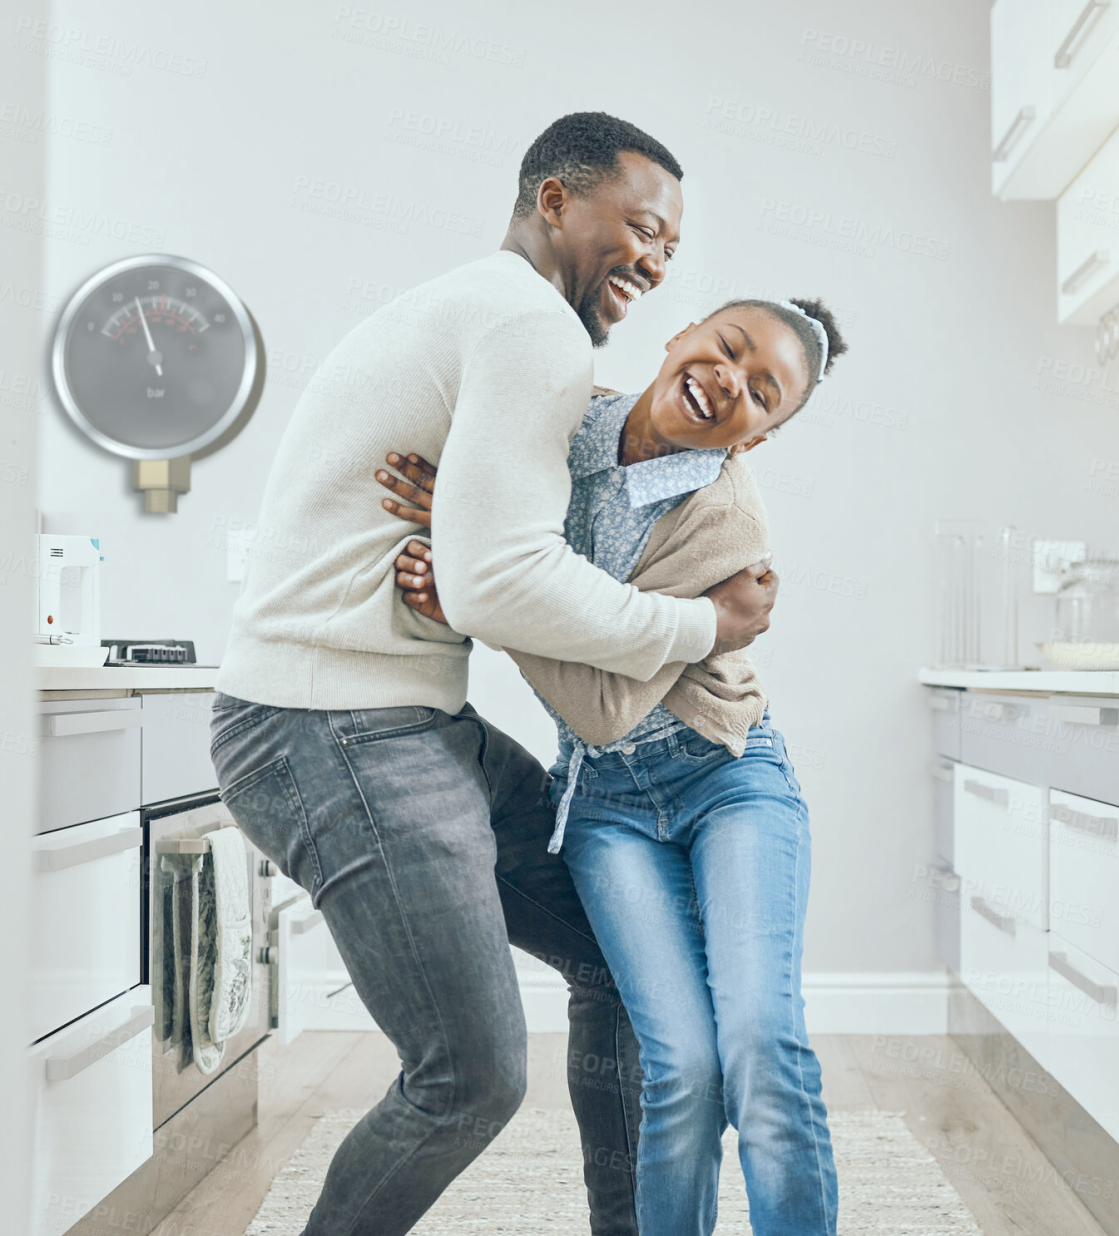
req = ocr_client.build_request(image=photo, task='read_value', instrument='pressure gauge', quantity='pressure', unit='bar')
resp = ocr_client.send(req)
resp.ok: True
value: 15 bar
